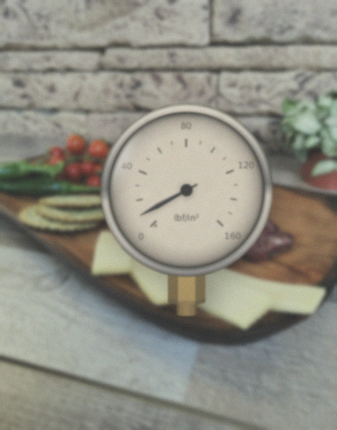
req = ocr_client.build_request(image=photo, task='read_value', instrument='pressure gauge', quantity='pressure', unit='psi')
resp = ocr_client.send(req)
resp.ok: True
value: 10 psi
